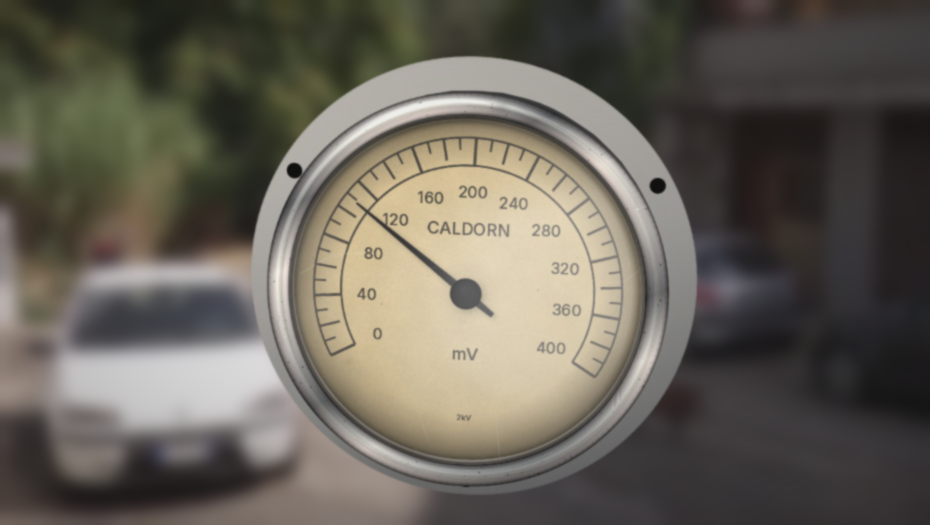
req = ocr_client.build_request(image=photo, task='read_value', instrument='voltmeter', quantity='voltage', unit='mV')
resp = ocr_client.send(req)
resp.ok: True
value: 110 mV
